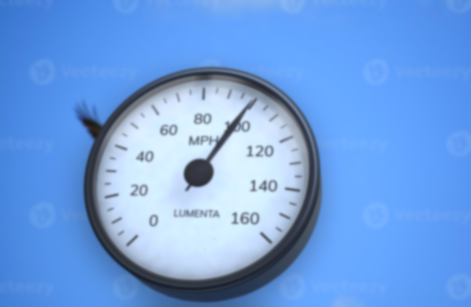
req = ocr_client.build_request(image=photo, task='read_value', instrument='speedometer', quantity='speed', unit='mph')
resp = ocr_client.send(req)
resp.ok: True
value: 100 mph
